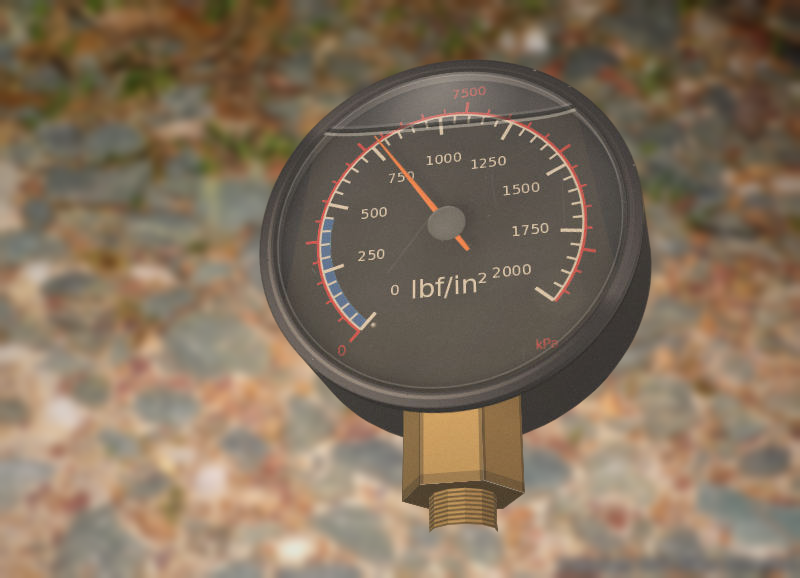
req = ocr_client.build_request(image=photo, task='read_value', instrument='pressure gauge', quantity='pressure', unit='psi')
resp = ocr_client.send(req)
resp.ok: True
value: 775 psi
